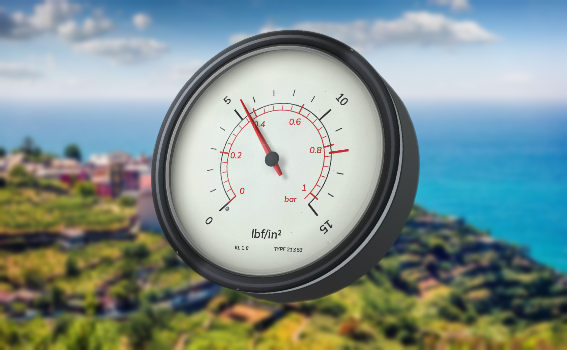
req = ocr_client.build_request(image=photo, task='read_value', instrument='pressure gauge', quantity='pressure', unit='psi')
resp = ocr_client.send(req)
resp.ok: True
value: 5.5 psi
